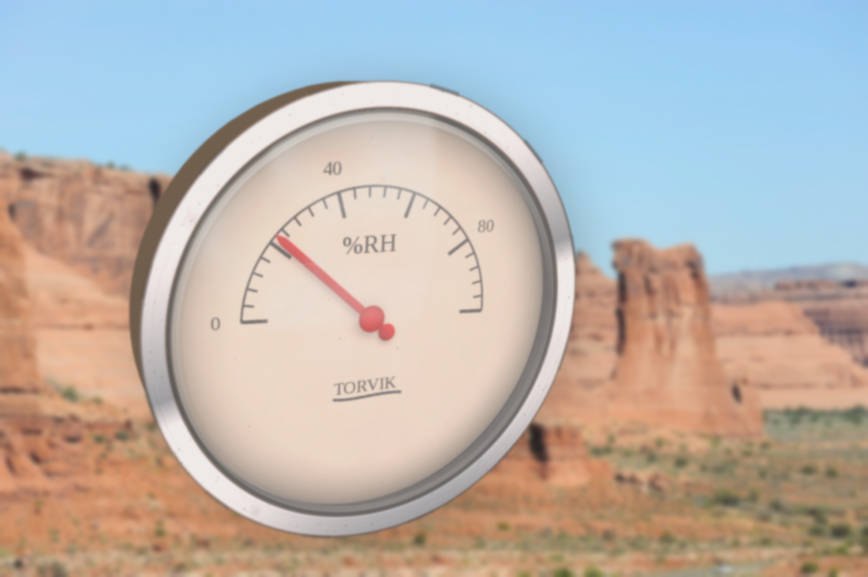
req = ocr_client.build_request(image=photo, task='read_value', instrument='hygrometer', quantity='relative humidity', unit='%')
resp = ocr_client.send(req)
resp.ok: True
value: 22 %
